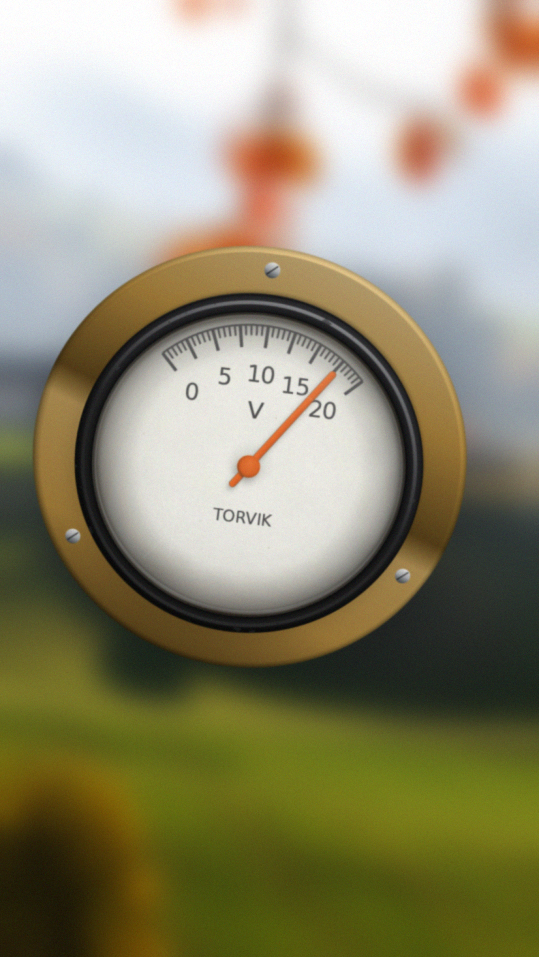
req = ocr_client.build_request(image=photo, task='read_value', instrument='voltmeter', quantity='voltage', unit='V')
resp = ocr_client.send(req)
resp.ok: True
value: 17.5 V
